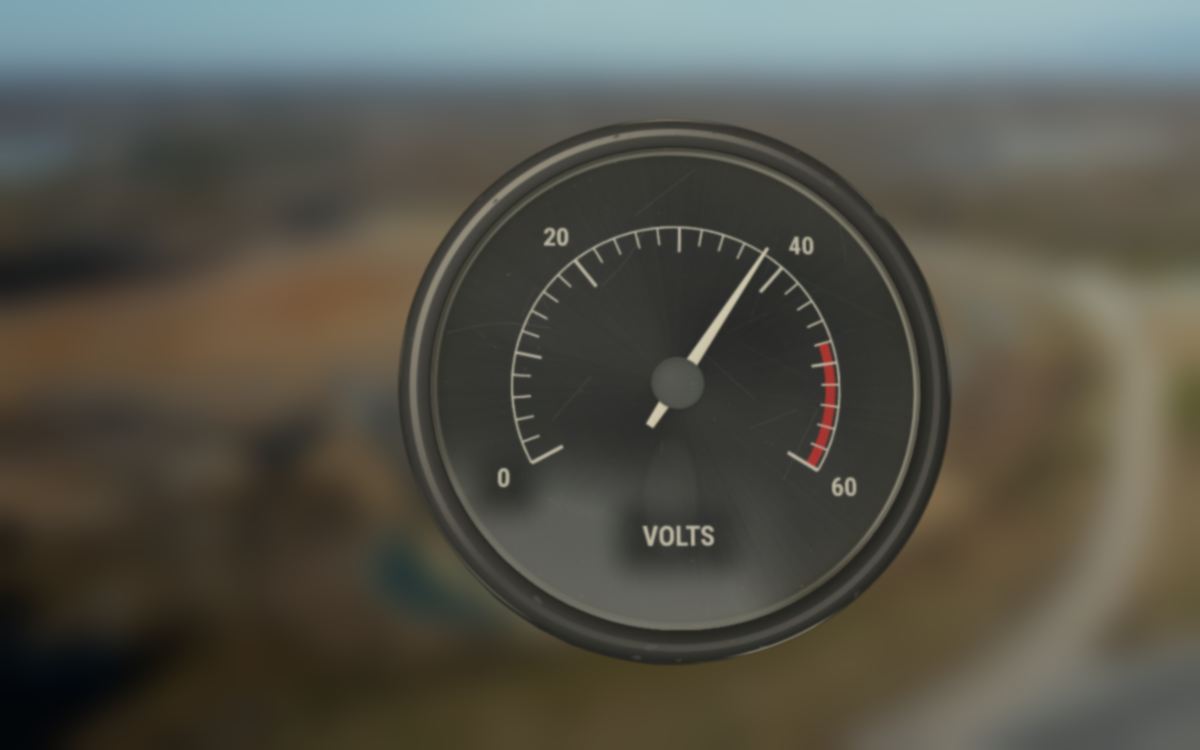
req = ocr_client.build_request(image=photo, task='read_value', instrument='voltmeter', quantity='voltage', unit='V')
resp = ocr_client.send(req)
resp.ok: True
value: 38 V
